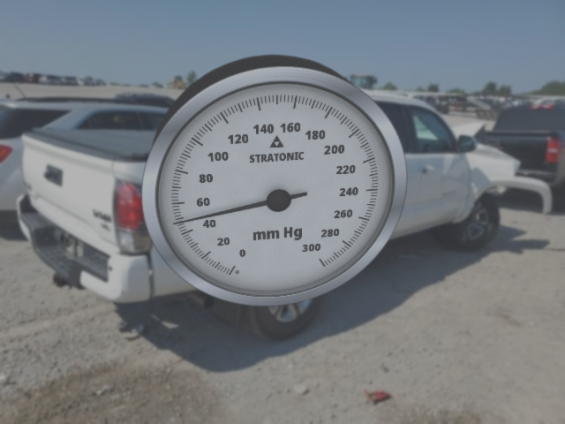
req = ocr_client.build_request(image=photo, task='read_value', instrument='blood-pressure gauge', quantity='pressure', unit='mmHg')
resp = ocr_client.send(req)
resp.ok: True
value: 50 mmHg
